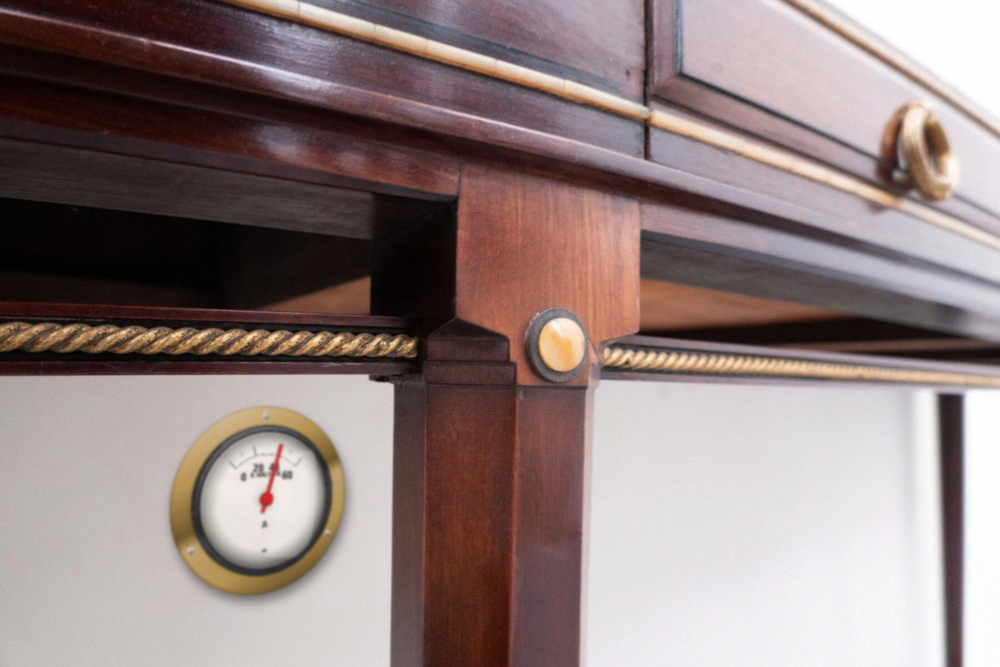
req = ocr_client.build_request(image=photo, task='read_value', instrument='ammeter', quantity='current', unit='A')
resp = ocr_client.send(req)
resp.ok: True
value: 40 A
